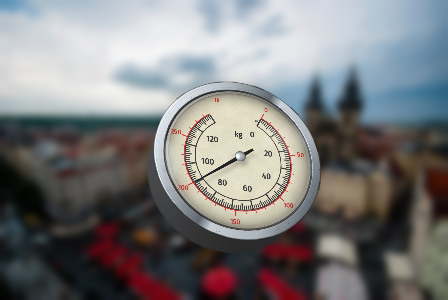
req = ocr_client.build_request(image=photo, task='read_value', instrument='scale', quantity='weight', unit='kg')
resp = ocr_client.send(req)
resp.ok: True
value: 90 kg
